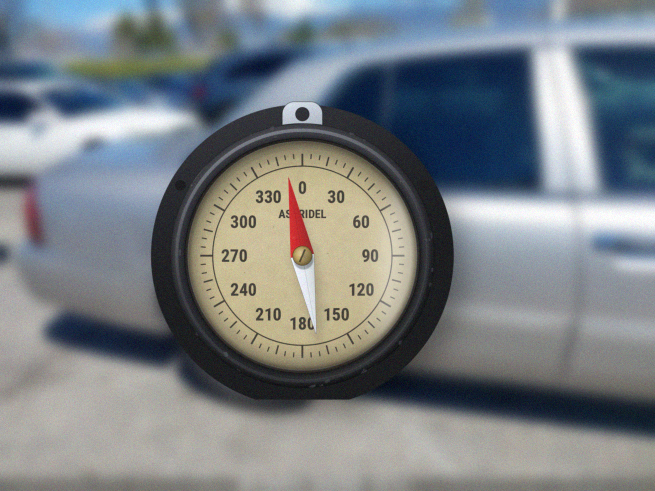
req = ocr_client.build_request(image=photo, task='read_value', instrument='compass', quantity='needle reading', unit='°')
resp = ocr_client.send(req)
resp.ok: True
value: 350 °
